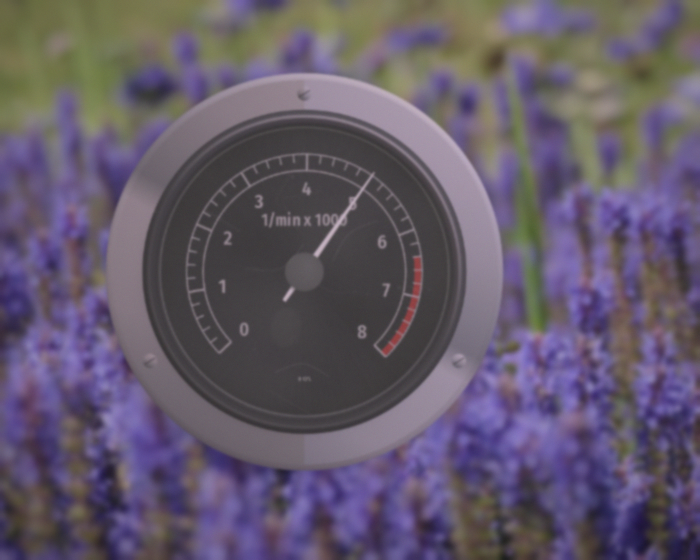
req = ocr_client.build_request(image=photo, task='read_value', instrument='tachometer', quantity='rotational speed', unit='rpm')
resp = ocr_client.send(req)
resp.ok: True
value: 5000 rpm
